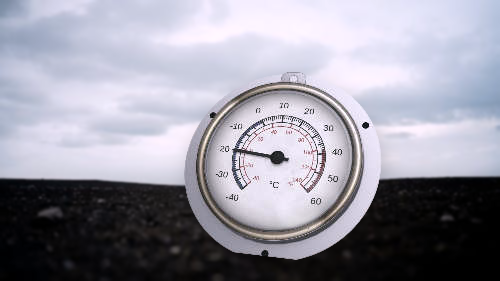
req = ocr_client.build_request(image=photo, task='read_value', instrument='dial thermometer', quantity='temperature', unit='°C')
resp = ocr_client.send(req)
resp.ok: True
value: -20 °C
